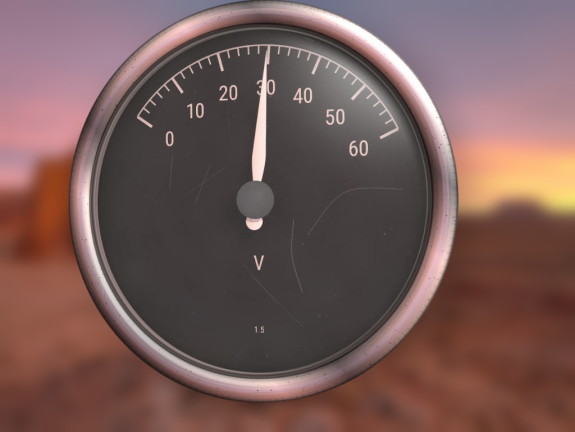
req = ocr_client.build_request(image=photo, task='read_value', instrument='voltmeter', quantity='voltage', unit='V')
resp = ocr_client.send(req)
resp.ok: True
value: 30 V
